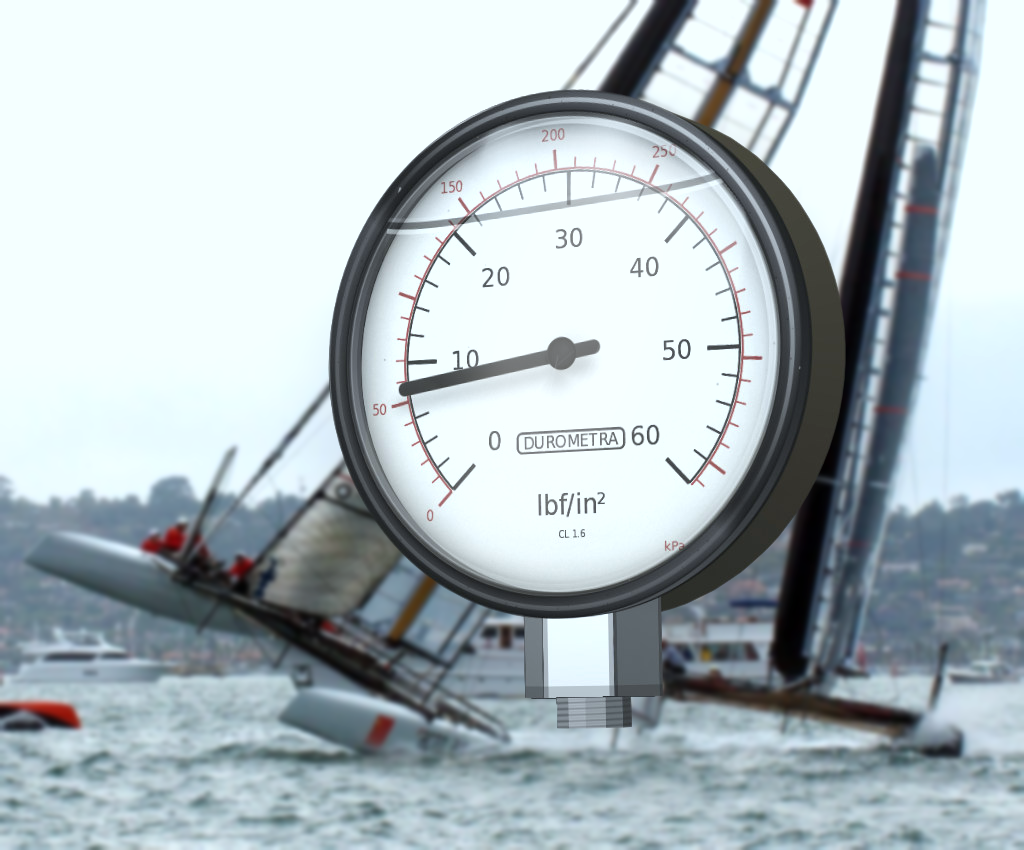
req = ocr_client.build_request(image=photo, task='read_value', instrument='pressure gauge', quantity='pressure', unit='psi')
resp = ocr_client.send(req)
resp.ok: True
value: 8 psi
